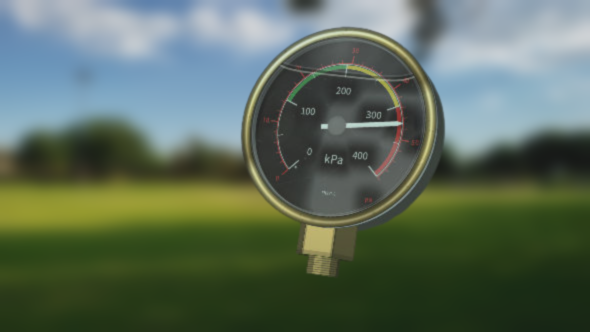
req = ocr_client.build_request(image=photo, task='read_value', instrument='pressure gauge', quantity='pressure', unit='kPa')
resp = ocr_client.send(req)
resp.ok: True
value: 325 kPa
